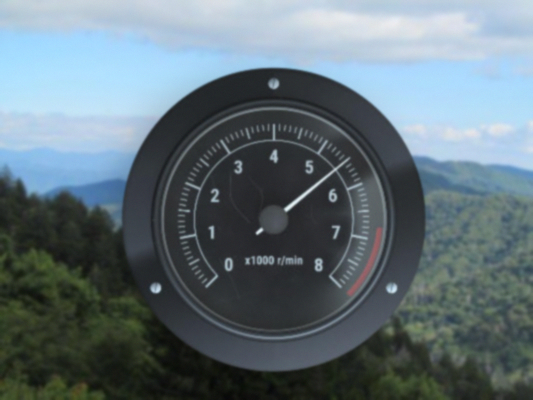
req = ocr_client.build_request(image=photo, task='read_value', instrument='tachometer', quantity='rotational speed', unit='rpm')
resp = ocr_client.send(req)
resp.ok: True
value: 5500 rpm
